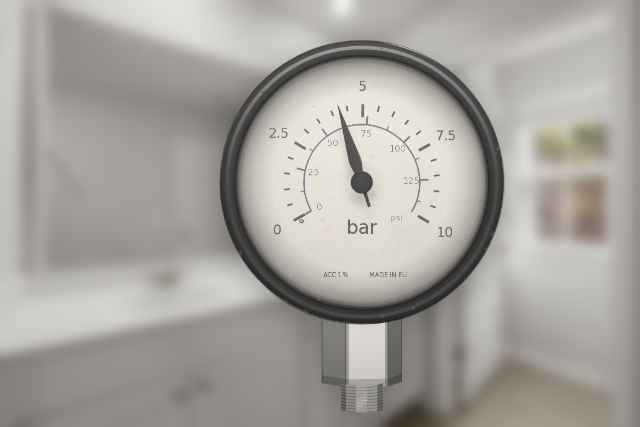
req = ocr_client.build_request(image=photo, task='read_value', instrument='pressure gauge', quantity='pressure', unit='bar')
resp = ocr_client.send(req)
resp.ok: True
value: 4.25 bar
